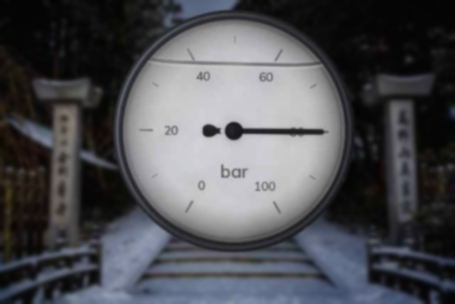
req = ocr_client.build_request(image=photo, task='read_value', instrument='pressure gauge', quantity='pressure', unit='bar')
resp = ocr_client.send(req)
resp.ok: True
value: 80 bar
